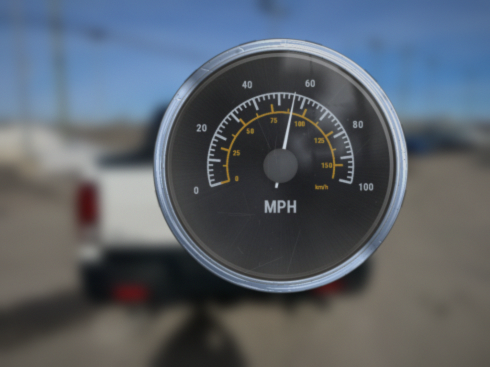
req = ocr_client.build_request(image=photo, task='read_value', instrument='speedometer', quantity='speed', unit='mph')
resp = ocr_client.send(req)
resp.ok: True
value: 56 mph
